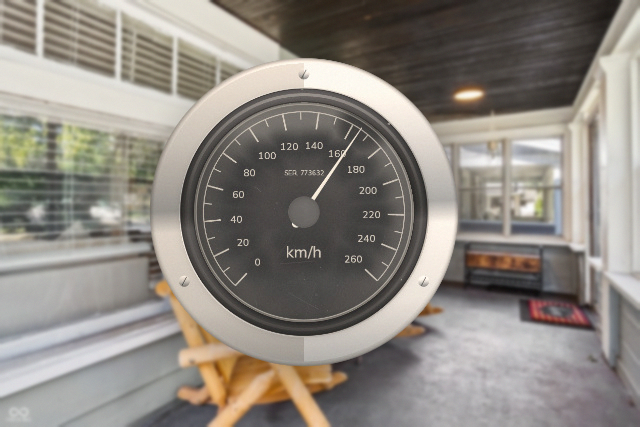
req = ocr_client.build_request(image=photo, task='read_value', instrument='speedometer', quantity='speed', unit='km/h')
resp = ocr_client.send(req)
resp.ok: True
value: 165 km/h
